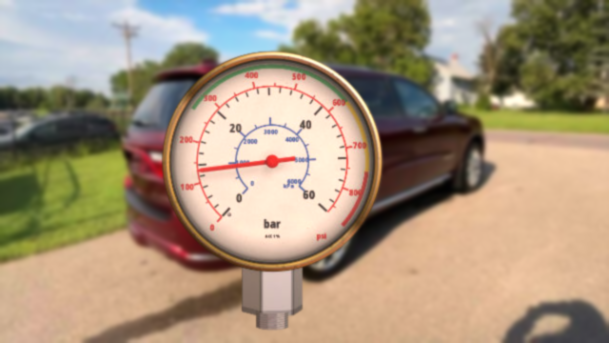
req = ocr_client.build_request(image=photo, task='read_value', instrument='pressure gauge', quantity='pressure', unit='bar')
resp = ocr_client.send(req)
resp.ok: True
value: 9 bar
